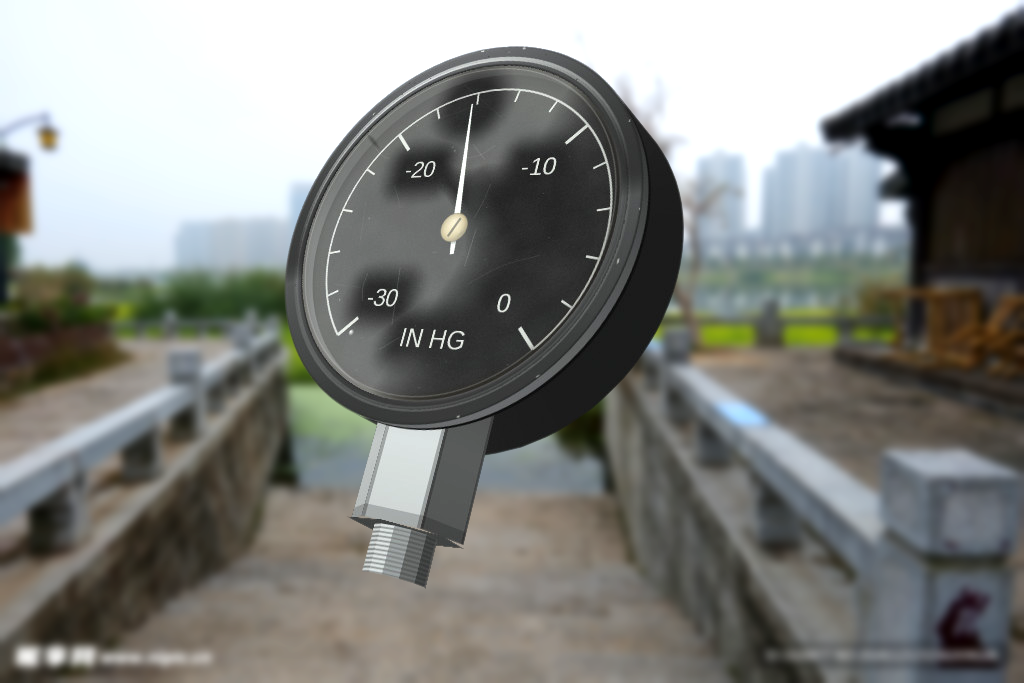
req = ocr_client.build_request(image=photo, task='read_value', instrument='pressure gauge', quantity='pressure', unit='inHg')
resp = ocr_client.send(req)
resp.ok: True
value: -16 inHg
